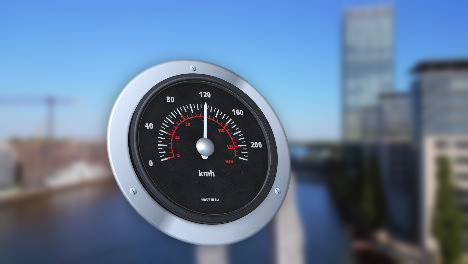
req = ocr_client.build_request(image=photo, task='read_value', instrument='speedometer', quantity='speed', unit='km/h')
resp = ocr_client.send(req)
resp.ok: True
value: 120 km/h
